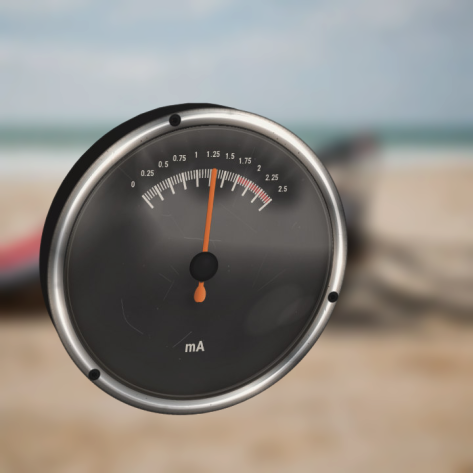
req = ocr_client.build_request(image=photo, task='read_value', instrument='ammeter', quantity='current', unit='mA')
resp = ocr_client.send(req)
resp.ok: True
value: 1.25 mA
